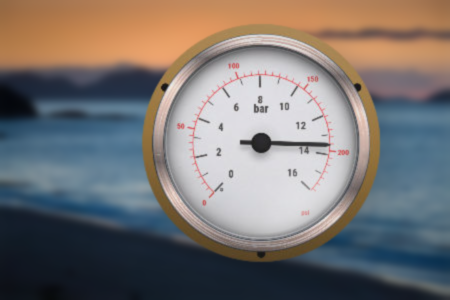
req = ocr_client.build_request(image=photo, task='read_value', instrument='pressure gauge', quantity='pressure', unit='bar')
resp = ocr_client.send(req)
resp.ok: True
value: 13.5 bar
